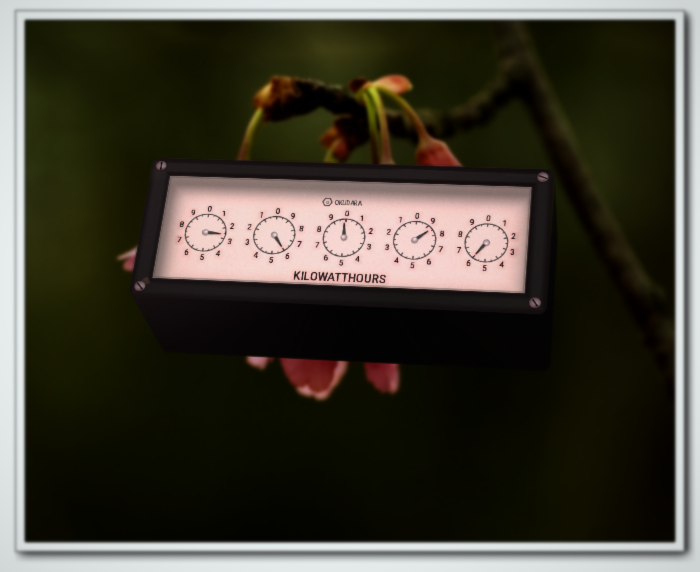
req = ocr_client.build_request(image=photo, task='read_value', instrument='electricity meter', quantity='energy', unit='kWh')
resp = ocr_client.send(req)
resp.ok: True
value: 25986 kWh
